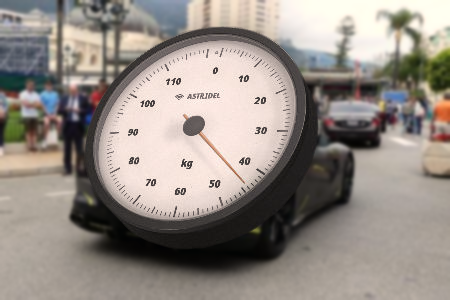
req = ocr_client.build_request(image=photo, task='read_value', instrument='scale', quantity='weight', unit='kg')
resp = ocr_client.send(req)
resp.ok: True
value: 44 kg
